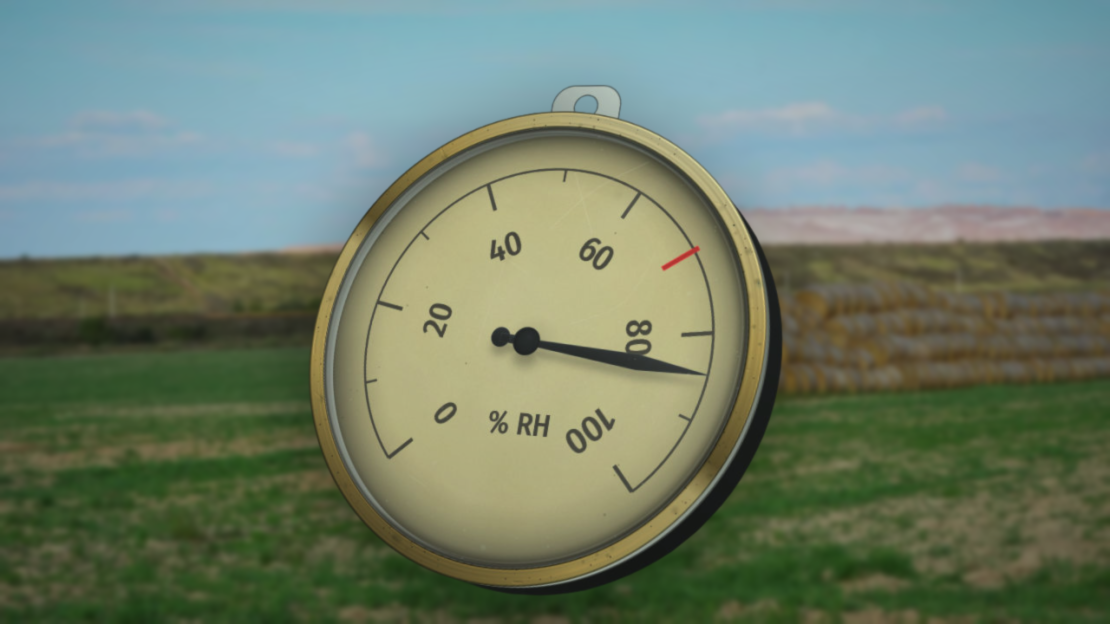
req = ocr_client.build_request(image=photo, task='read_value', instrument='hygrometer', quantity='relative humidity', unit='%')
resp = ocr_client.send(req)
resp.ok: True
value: 85 %
